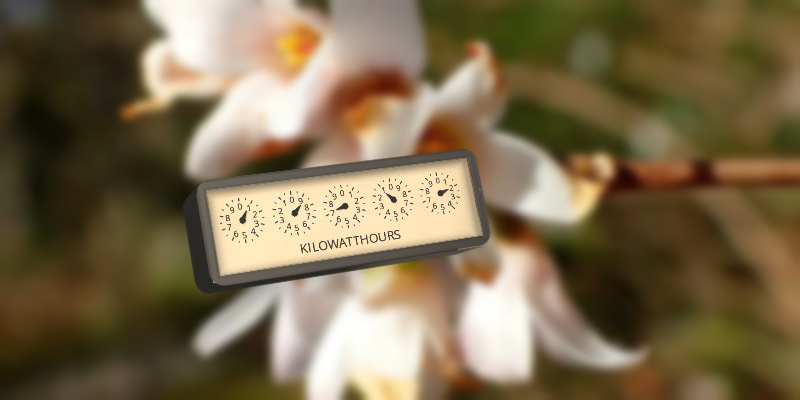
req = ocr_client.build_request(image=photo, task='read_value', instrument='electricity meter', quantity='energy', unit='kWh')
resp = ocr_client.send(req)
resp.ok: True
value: 8712 kWh
